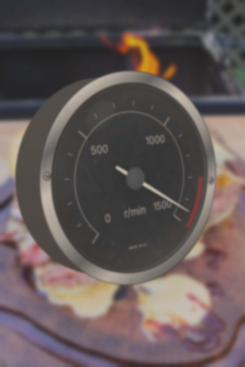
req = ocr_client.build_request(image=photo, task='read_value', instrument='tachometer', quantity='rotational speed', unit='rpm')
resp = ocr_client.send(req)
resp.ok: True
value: 1450 rpm
